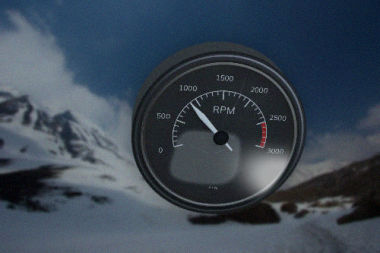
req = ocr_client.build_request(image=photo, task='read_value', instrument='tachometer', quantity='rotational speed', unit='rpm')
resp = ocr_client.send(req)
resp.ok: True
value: 900 rpm
